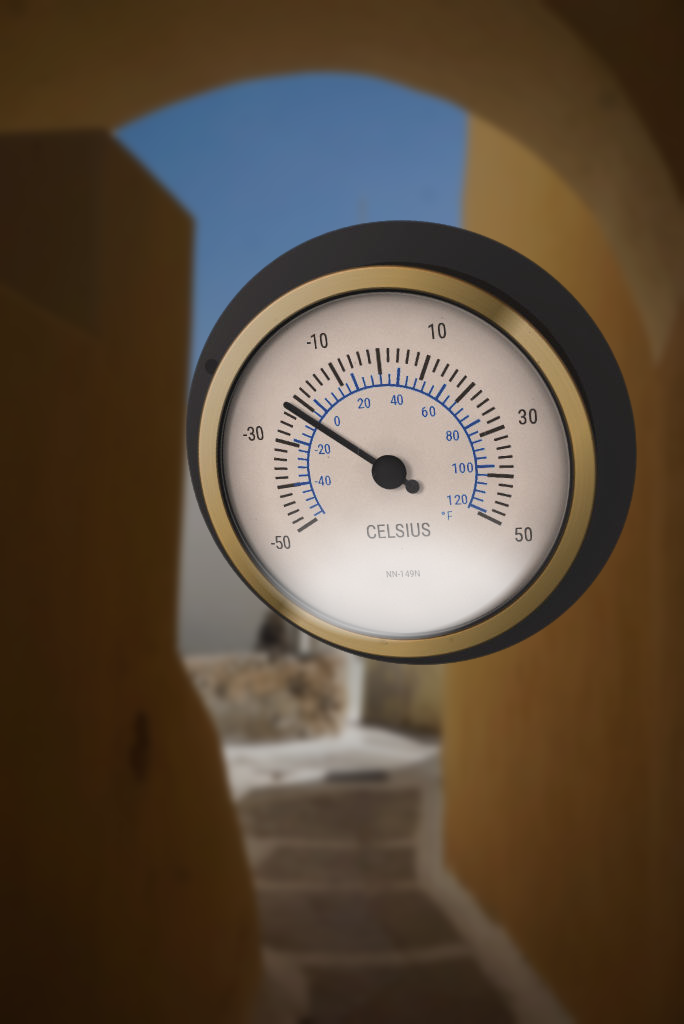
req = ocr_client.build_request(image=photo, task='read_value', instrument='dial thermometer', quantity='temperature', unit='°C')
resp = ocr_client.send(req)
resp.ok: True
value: -22 °C
